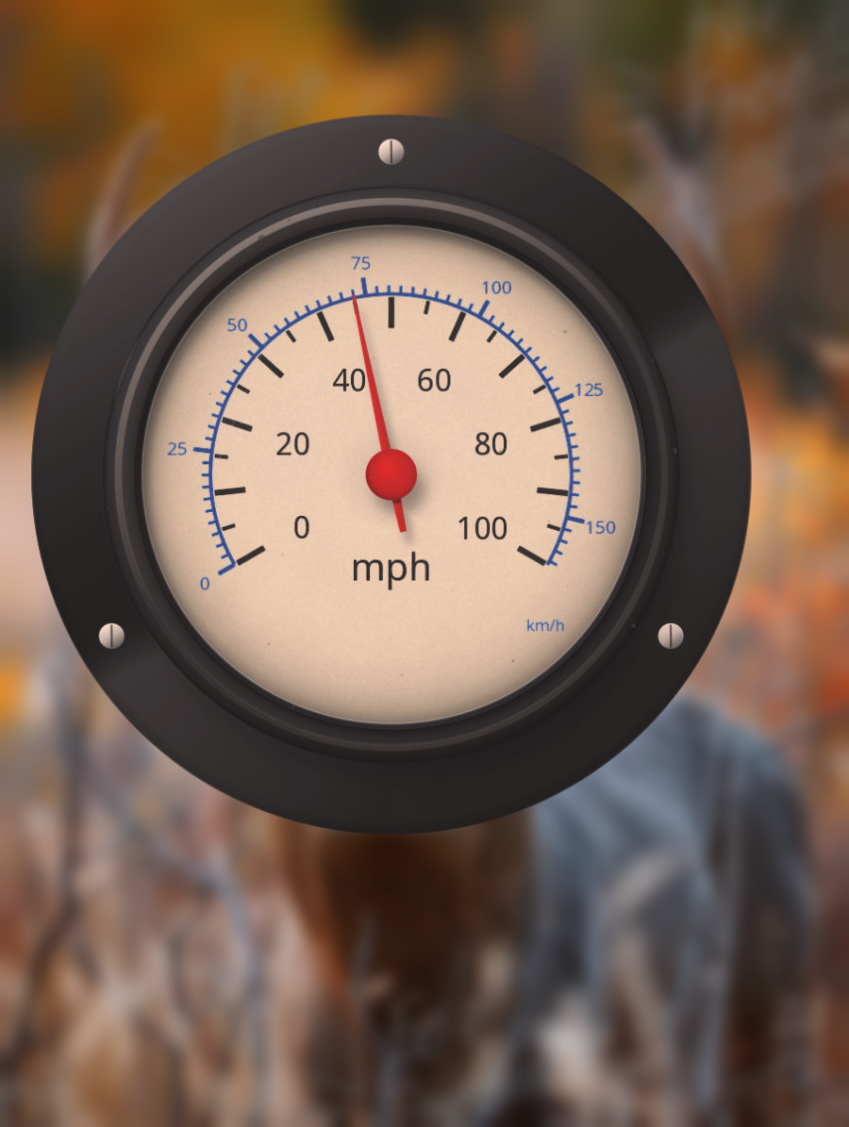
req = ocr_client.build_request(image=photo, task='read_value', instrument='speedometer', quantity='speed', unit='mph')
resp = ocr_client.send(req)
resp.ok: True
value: 45 mph
